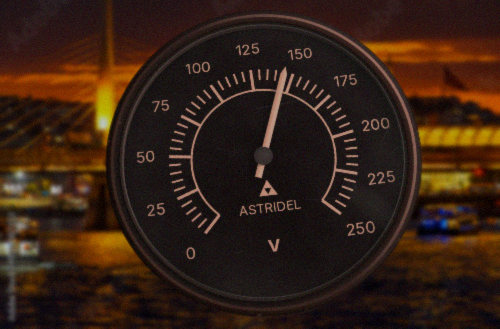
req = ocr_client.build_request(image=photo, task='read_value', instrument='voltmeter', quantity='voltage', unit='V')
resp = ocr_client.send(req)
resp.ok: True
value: 145 V
